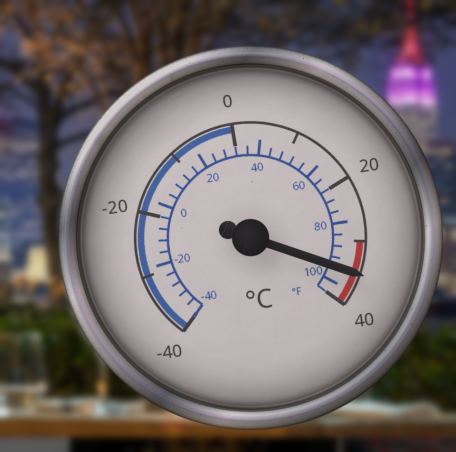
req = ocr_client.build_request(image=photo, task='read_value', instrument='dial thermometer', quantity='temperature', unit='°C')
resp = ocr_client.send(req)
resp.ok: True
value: 35 °C
